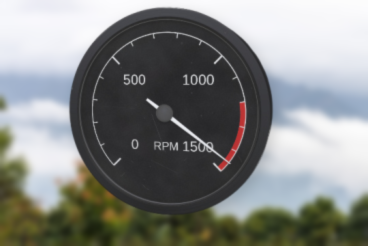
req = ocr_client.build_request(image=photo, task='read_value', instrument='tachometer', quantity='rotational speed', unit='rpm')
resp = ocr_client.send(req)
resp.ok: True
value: 1450 rpm
